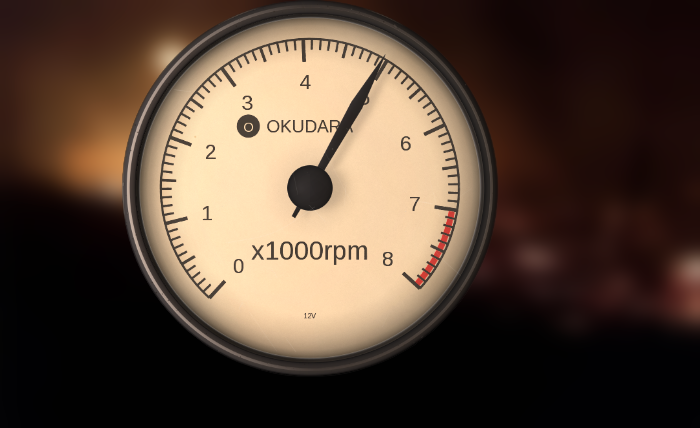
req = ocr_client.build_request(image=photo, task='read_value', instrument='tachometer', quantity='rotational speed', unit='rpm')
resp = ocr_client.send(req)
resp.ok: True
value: 4950 rpm
